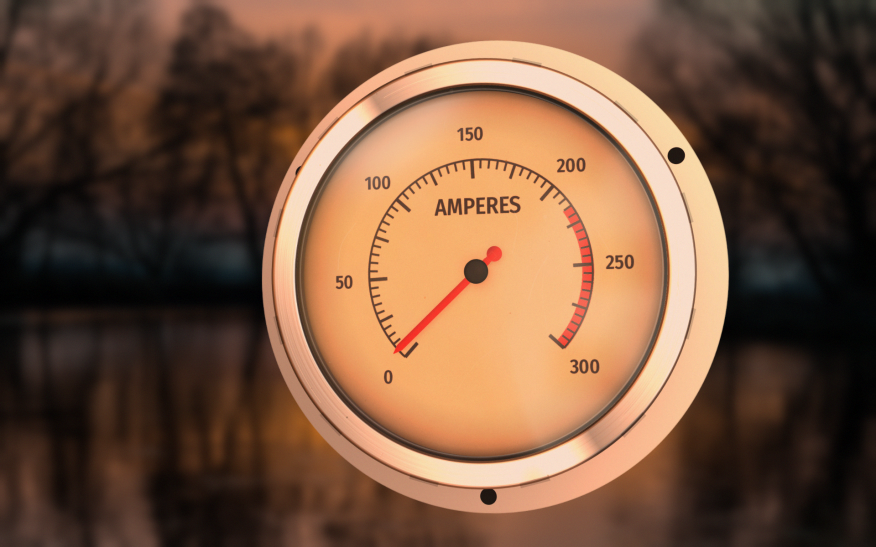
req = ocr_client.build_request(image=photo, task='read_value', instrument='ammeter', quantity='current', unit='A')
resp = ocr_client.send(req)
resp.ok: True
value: 5 A
